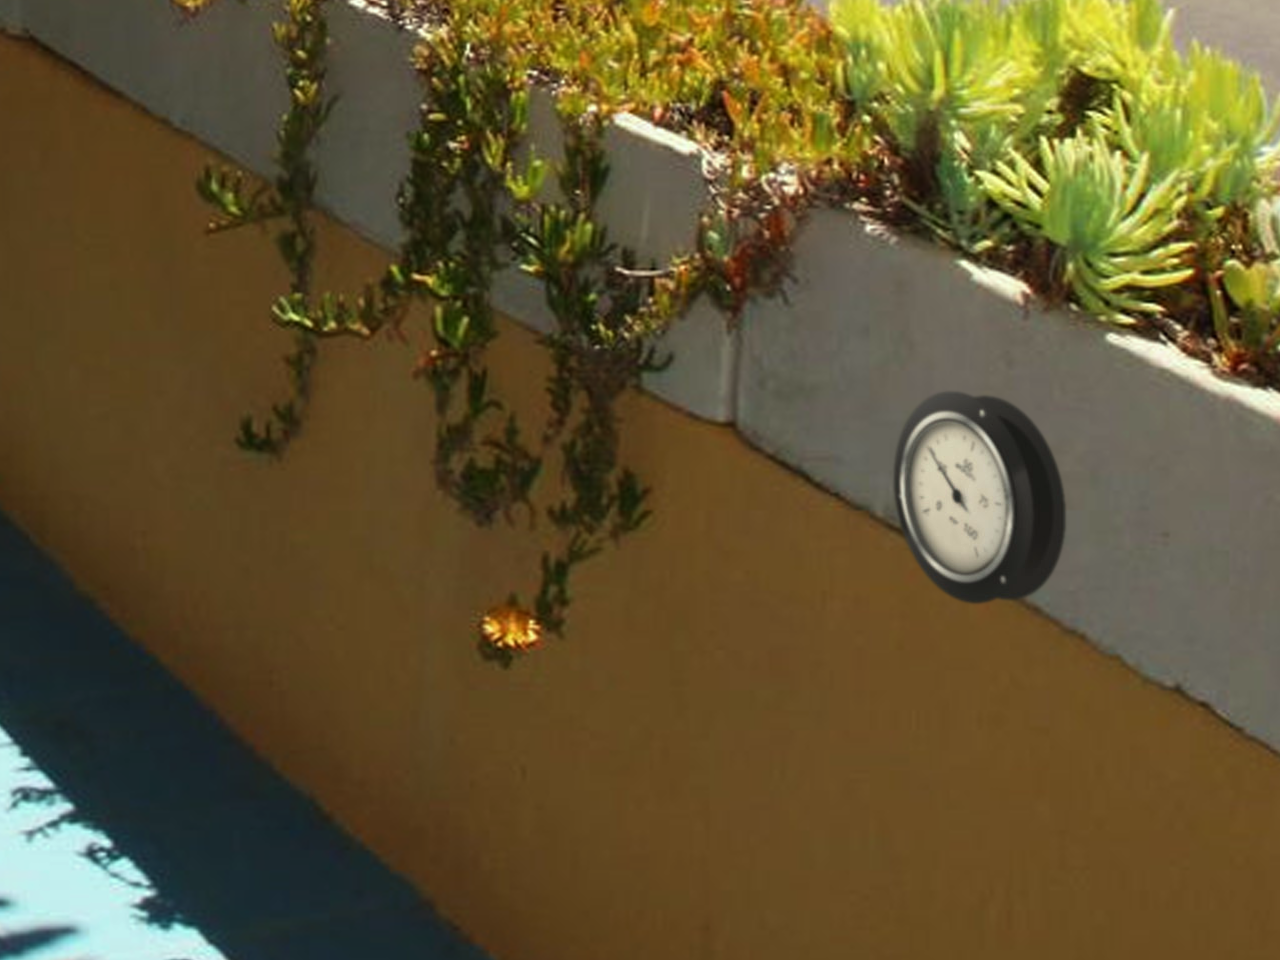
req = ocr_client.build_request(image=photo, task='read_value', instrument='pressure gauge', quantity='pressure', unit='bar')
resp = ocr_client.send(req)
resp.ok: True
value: 25 bar
